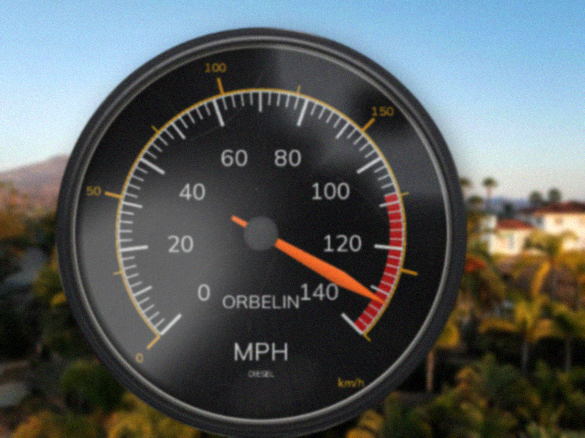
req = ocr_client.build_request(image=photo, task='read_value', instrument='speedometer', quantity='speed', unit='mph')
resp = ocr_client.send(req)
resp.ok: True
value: 132 mph
